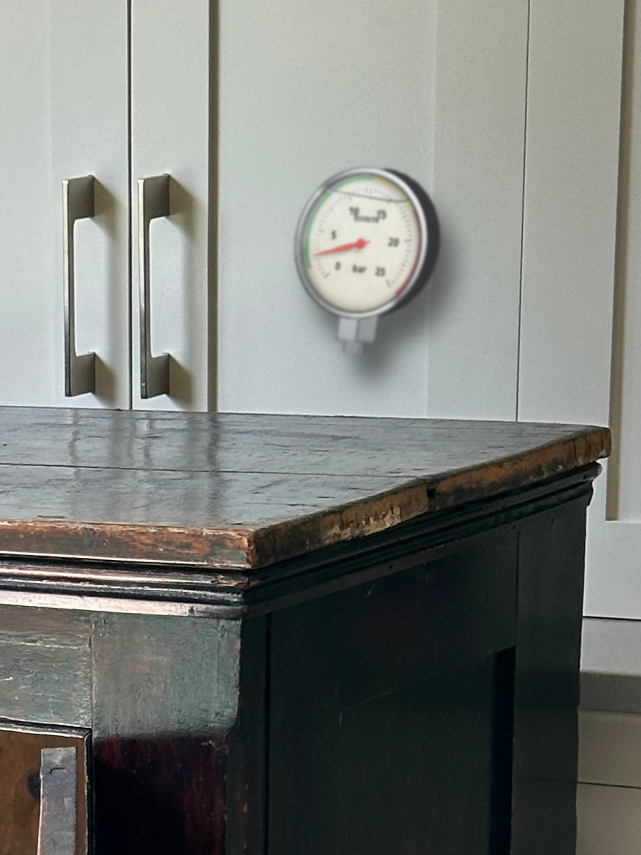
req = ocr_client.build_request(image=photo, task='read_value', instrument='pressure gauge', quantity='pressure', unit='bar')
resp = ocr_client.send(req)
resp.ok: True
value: 2.5 bar
